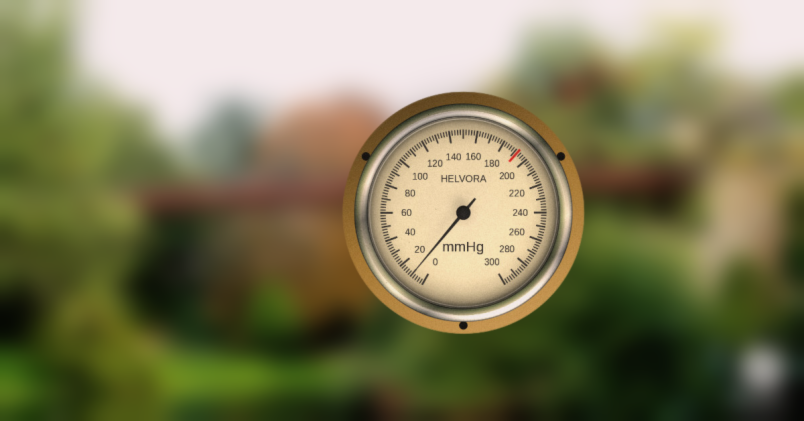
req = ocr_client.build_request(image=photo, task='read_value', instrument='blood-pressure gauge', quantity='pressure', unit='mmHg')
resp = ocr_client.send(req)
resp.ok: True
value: 10 mmHg
